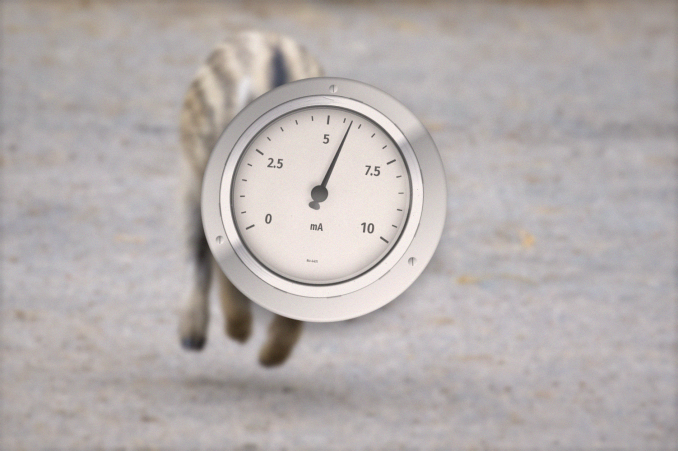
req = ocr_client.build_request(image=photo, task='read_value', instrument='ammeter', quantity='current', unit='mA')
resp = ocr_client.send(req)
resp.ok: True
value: 5.75 mA
